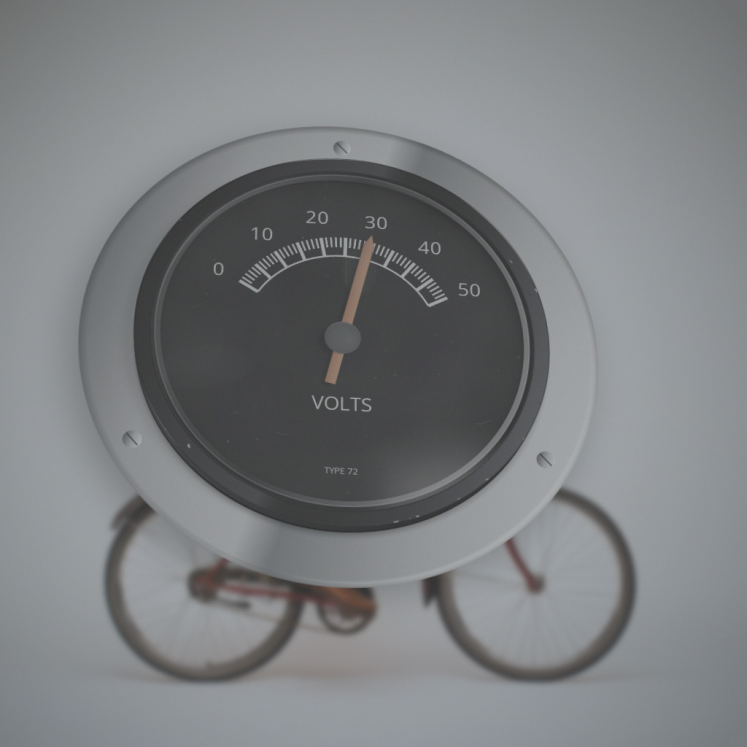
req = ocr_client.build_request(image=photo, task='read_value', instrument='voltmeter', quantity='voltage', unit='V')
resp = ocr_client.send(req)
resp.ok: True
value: 30 V
